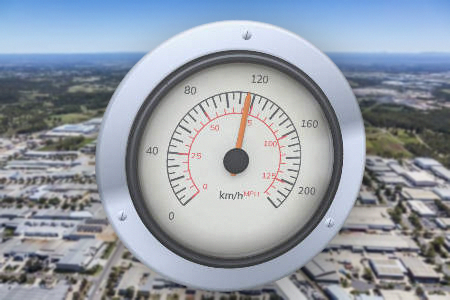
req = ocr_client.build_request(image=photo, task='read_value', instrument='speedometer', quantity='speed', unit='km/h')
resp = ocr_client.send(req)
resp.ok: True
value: 115 km/h
